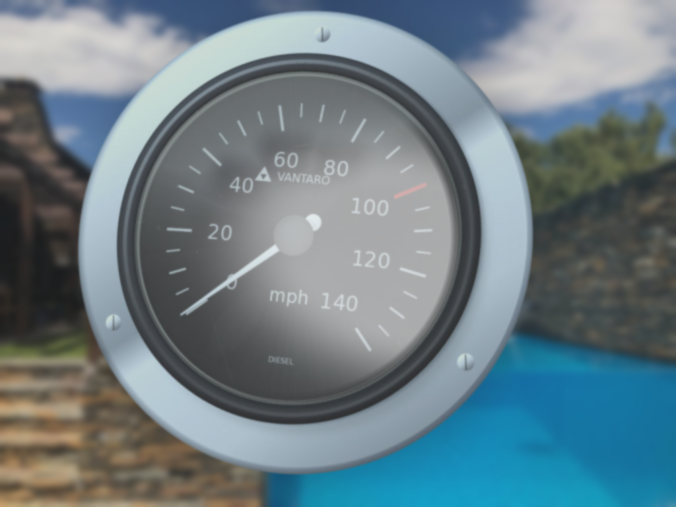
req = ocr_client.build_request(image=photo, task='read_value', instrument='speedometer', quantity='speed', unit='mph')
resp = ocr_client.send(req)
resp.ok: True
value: 0 mph
